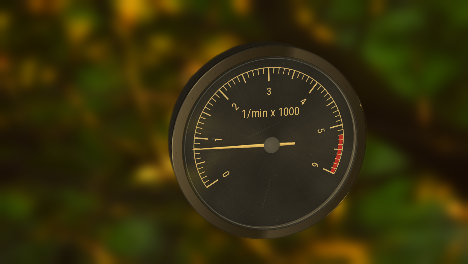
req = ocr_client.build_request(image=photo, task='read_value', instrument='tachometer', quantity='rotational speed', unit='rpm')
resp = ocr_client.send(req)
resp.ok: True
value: 800 rpm
